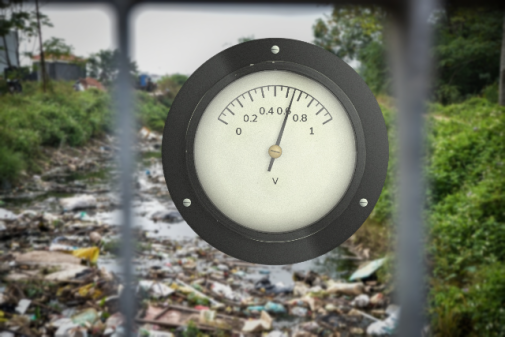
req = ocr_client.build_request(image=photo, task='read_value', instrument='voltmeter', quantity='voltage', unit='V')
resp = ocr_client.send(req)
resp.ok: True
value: 0.65 V
